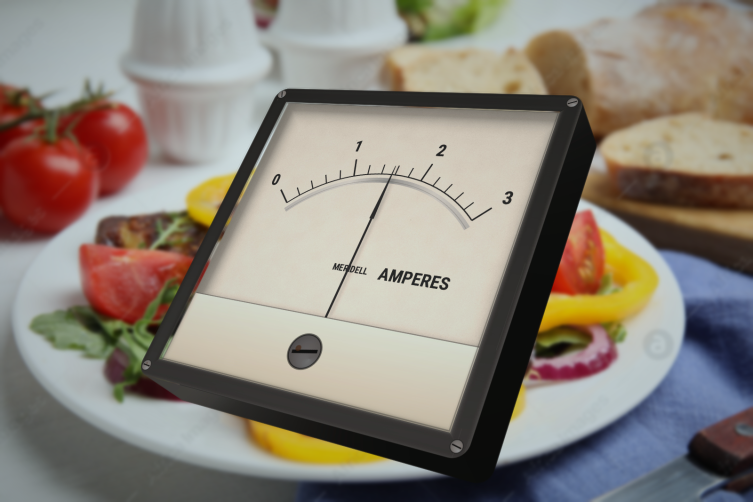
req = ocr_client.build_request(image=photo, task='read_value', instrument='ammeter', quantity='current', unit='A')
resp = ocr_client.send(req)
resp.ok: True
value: 1.6 A
